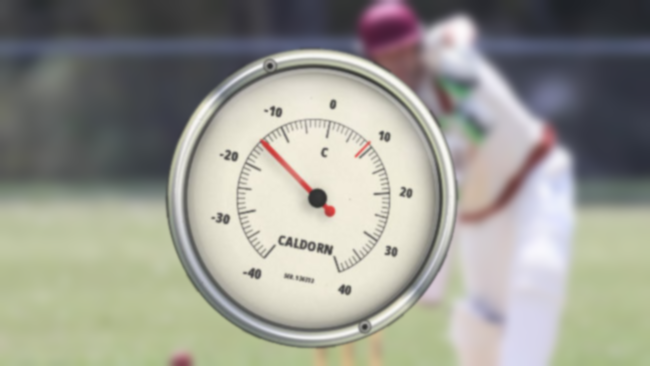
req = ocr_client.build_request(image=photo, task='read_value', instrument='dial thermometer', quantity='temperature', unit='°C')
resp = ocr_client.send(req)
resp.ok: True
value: -15 °C
